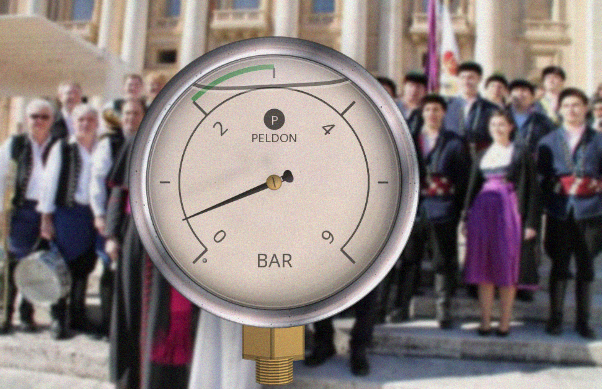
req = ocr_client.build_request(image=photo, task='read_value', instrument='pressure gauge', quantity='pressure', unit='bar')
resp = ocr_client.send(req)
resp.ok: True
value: 0.5 bar
